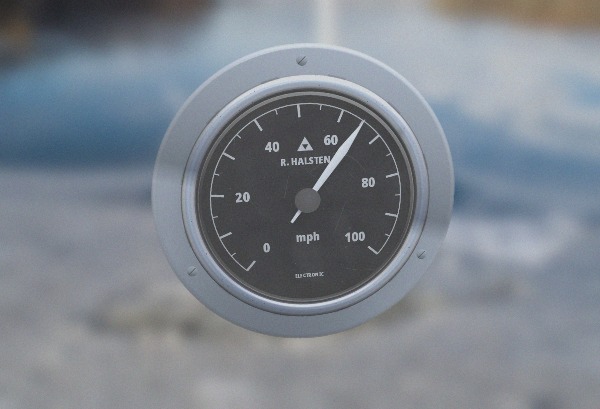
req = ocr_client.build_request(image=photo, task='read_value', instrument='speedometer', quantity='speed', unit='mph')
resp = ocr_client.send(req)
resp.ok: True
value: 65 mph
